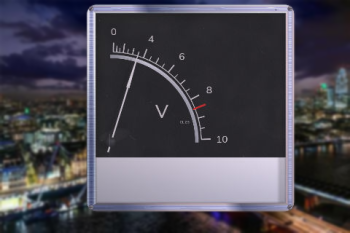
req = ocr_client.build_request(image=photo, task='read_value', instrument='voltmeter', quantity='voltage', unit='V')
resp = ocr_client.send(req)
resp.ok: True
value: 3.5 V
